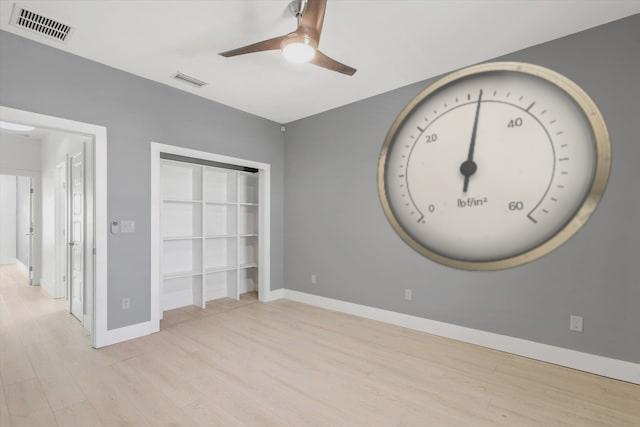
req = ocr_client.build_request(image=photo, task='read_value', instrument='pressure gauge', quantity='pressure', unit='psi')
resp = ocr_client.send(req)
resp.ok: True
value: 32 psi
